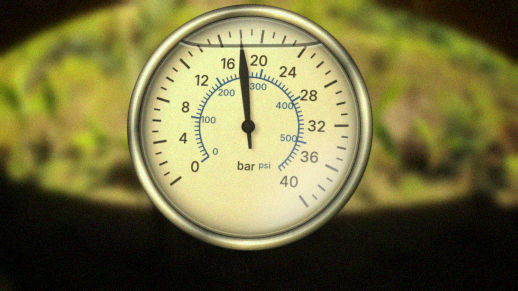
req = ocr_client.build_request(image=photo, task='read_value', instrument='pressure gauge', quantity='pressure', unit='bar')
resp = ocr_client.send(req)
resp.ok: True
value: 18 bar
